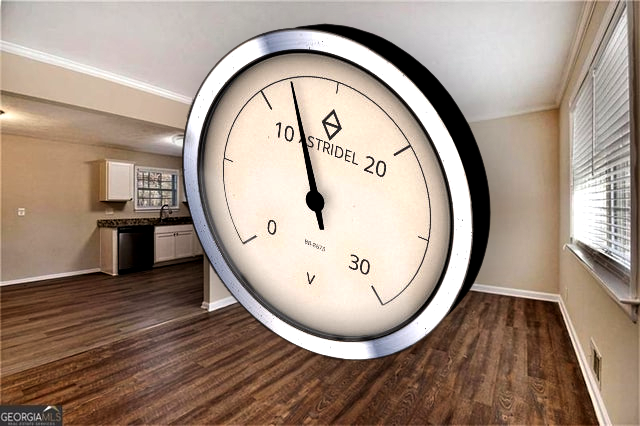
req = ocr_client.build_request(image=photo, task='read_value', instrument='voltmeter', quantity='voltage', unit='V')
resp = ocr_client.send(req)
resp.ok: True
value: 12.5 V
